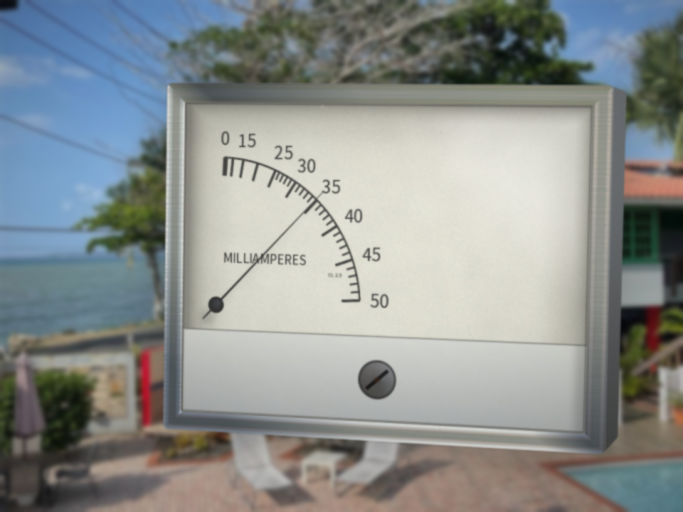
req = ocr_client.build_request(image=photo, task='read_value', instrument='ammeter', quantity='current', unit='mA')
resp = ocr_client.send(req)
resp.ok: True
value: 35 mA
